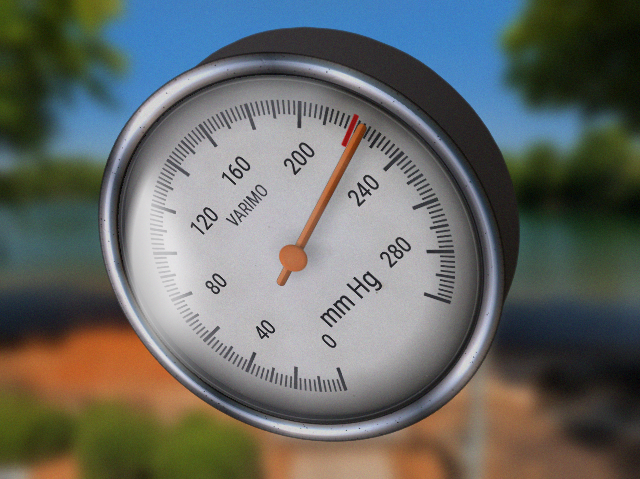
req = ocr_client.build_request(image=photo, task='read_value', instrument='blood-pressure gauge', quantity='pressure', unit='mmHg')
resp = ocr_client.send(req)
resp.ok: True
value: 224 mmHg
